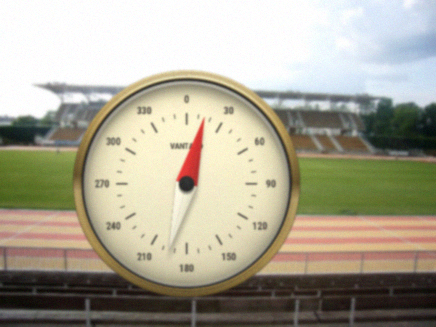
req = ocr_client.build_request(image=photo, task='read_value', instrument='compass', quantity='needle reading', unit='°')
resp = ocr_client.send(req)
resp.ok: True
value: 15 °
